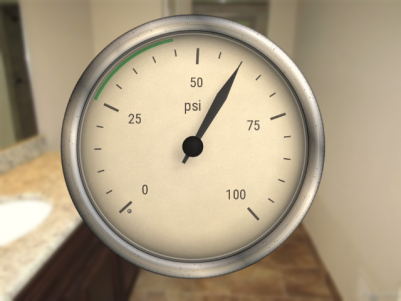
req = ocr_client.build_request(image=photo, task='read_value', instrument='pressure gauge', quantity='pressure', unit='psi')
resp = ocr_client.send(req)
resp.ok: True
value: 60 psi
